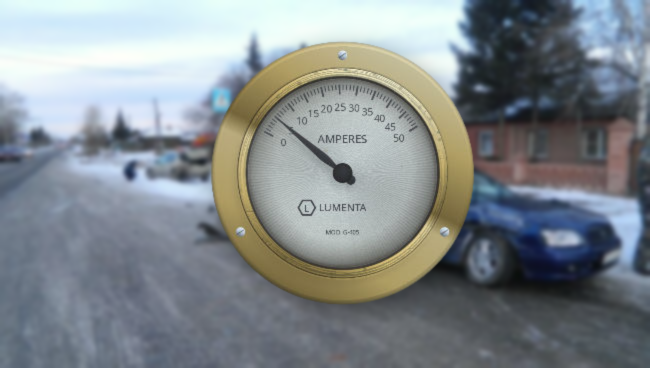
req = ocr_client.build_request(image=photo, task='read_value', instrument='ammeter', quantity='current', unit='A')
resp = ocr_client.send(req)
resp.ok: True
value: 5 A
